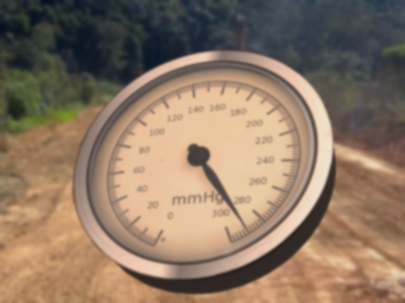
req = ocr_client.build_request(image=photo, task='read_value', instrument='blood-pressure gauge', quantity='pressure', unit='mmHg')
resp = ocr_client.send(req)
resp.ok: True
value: 290 mmHg
